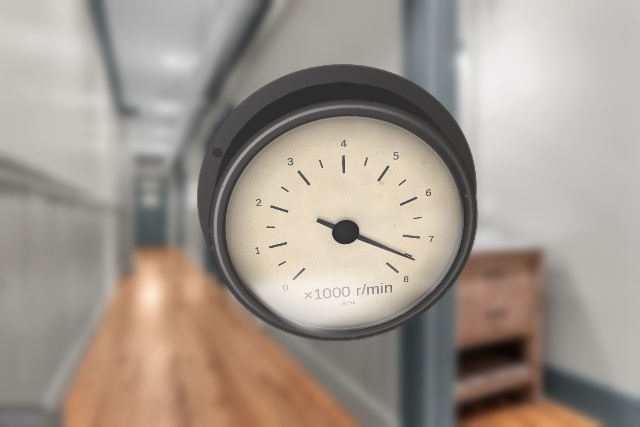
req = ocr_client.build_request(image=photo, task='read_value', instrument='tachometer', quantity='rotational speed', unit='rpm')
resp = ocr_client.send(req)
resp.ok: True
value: 7500 rpm
